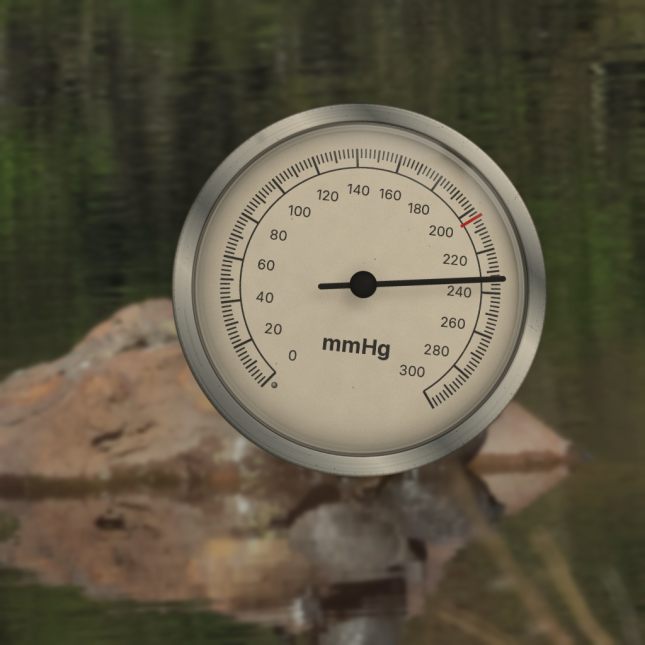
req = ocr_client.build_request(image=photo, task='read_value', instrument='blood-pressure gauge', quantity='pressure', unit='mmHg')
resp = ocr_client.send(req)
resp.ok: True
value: 234 mmHg
